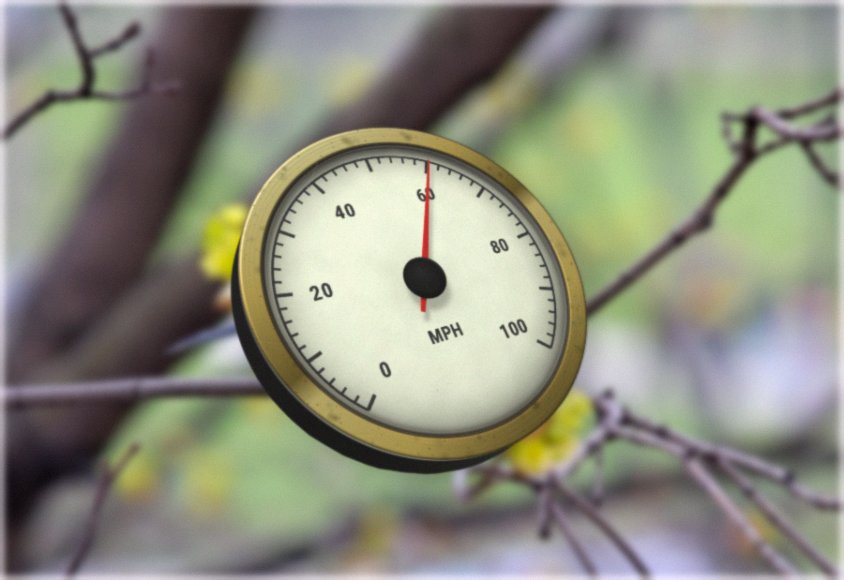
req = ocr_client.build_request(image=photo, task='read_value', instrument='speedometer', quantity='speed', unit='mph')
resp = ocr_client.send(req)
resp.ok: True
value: 60 mph
